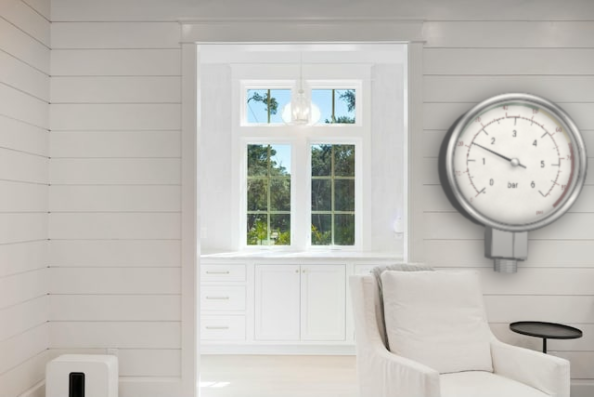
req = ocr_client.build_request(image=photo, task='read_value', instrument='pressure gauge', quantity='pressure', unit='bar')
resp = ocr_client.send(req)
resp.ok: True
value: 1.5 bar
